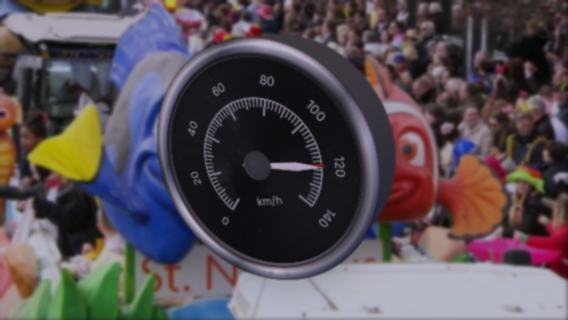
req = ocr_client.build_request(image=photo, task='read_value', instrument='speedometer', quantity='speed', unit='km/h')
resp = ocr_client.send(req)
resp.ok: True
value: 120 km/h
